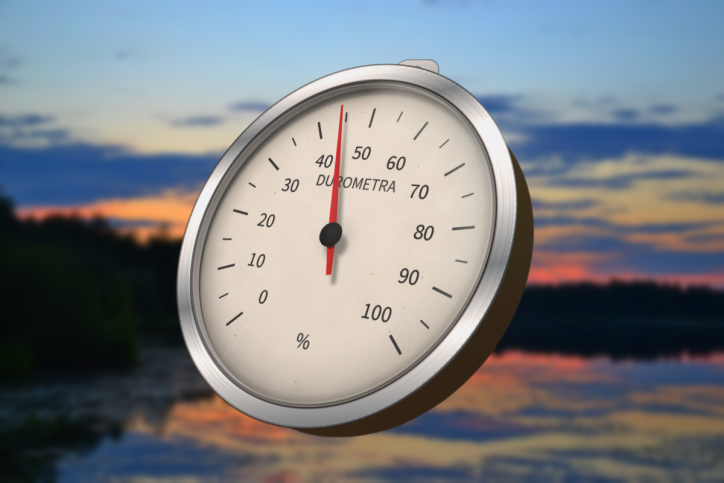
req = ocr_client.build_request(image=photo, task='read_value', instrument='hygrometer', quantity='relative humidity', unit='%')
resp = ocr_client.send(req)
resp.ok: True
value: 45 %
